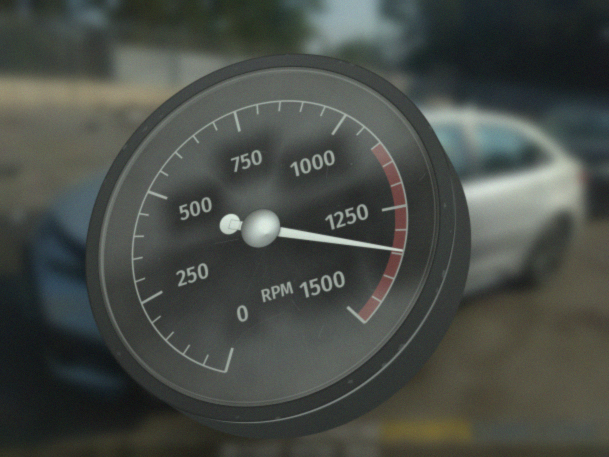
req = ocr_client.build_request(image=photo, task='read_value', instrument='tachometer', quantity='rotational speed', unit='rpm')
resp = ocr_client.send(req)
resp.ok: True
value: 1350 rpm
